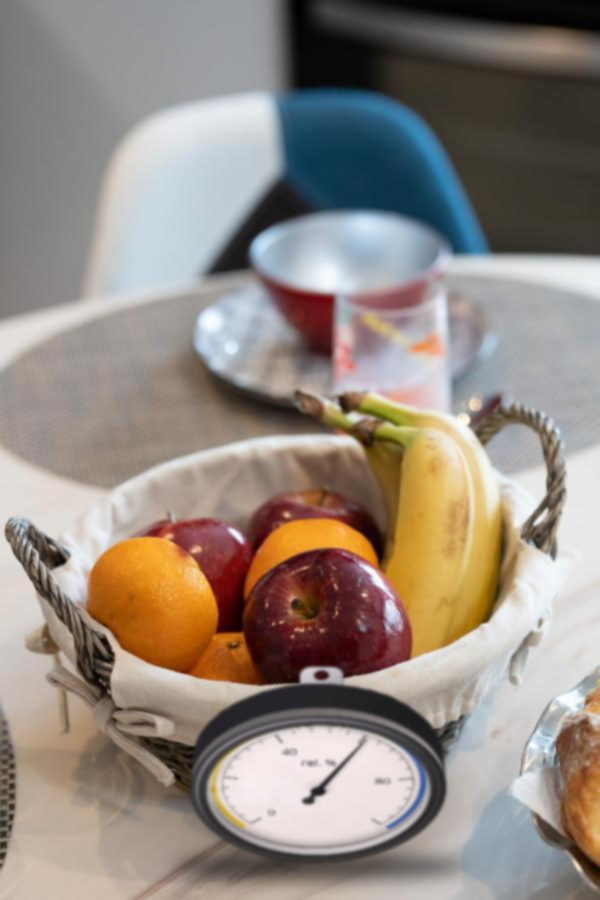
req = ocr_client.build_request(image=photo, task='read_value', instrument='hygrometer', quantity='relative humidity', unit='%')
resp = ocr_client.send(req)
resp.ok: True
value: 60 %
